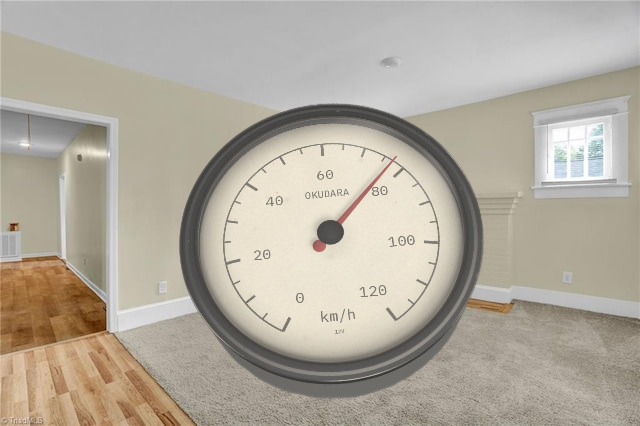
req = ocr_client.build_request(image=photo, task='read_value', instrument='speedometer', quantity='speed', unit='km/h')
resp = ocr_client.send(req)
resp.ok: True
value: 77.5 km/h
